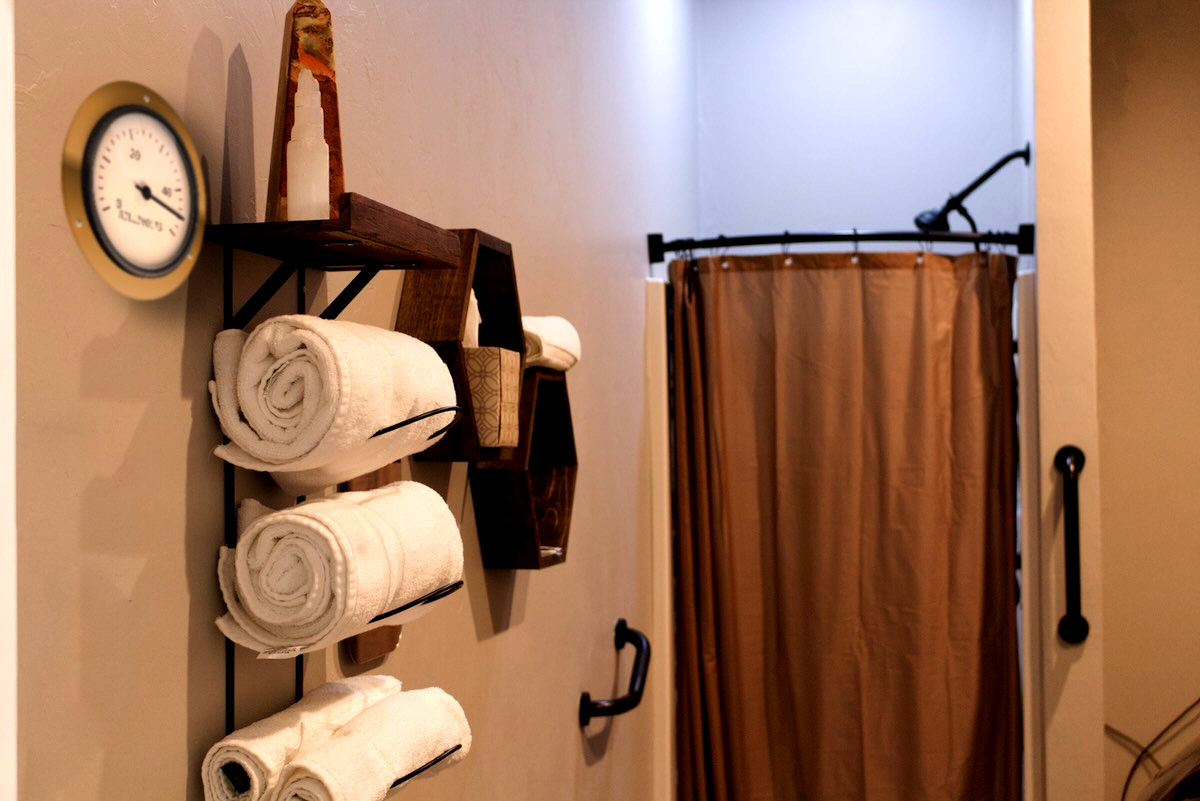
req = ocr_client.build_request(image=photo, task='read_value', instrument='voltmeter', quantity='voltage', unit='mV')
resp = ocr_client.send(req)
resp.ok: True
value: 46 mV
